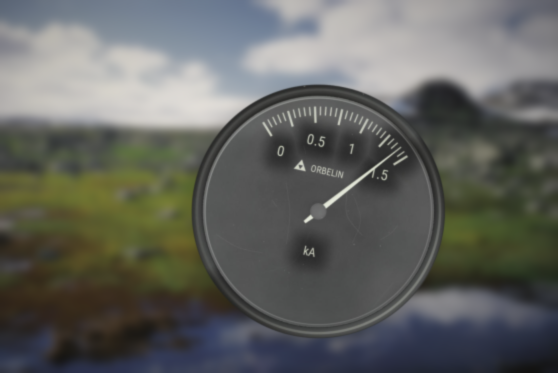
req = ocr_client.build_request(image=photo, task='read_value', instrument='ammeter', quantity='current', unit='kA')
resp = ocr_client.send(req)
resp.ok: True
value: 1.4 kA
